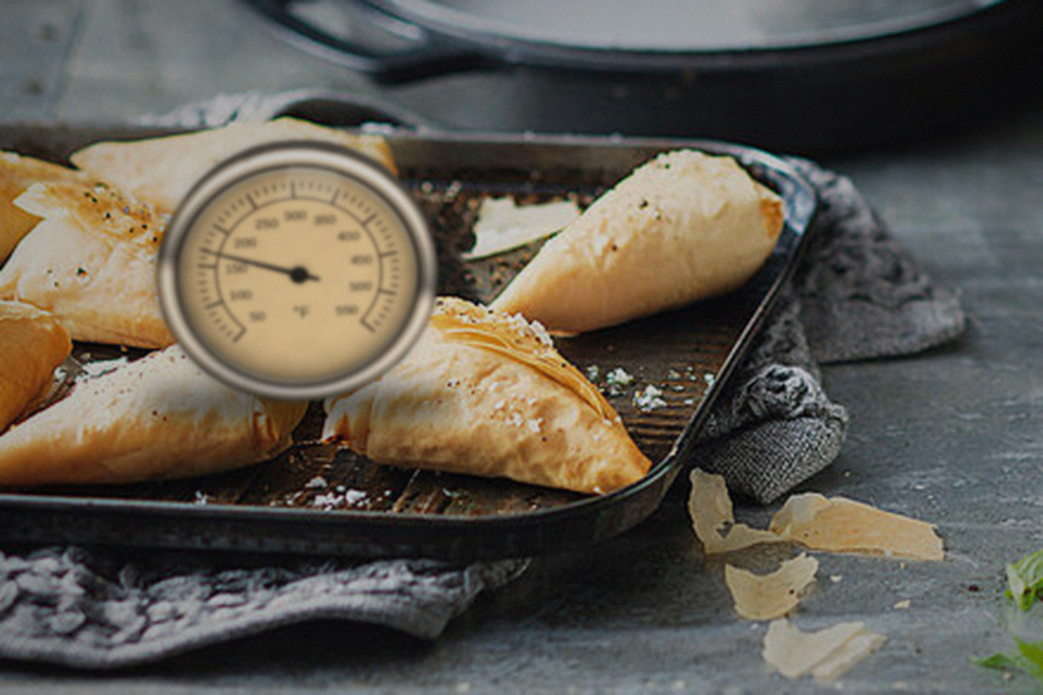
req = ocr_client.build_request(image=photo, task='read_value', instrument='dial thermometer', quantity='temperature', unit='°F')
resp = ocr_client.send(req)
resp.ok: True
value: 170 °F
